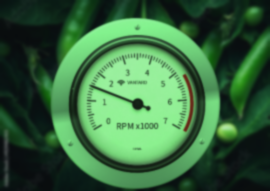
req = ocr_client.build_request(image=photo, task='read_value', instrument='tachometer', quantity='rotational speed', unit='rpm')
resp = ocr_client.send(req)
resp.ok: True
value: 1500 rpm
